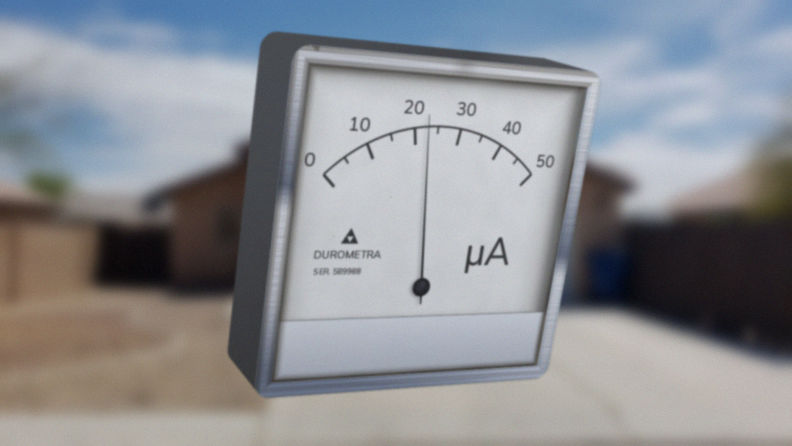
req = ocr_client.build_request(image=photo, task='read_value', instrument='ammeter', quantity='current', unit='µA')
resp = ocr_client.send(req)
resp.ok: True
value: 22.5 µA
